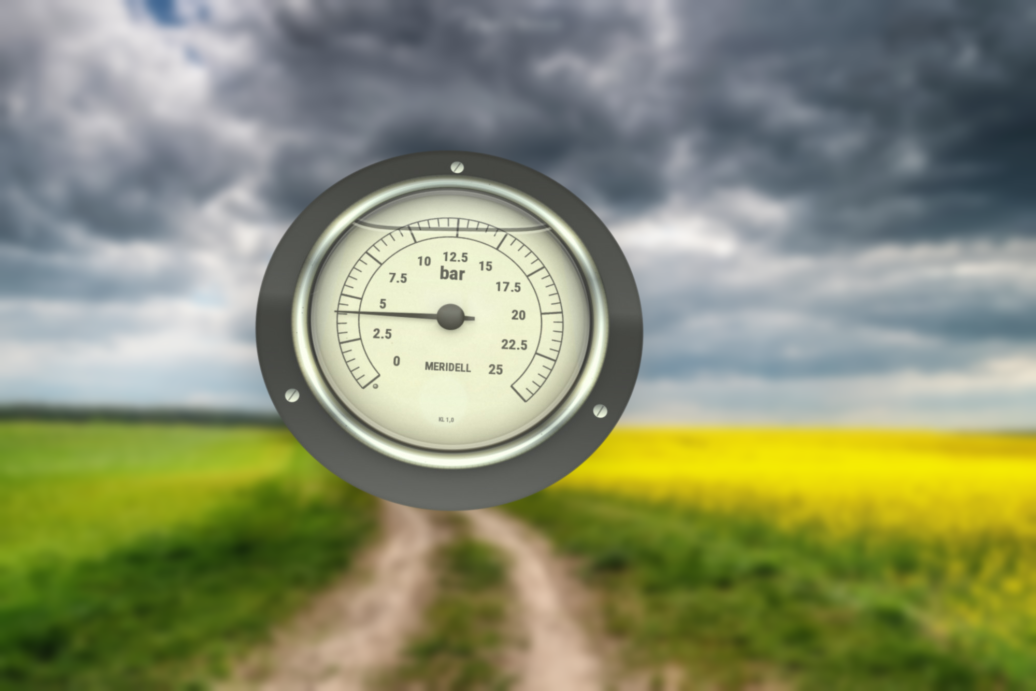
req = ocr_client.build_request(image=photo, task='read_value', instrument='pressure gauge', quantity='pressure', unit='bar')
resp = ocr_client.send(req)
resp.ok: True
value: 4 bar
